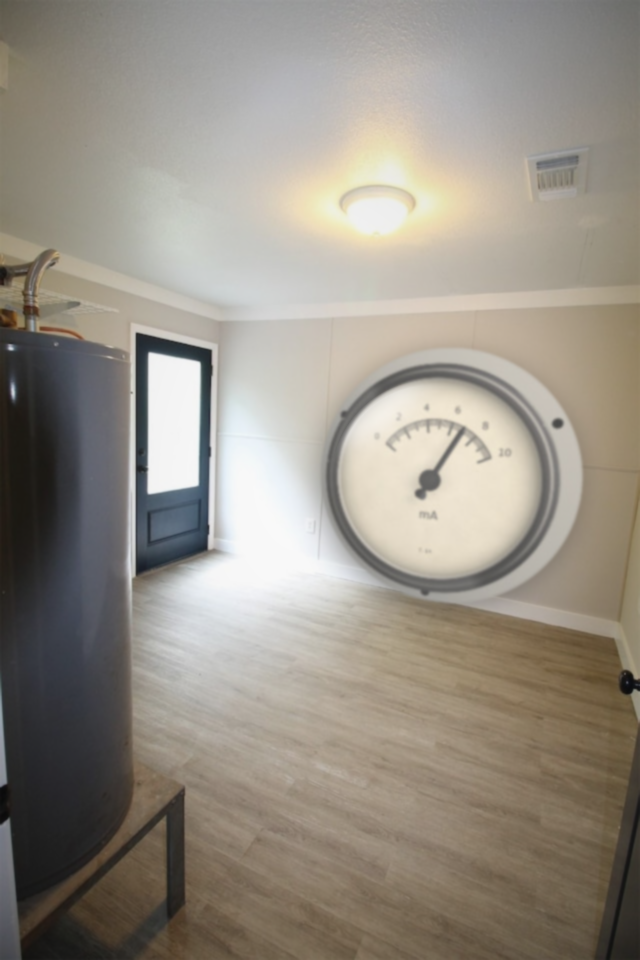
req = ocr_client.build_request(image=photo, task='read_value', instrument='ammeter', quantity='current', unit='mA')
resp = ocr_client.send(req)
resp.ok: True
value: 7 mA
